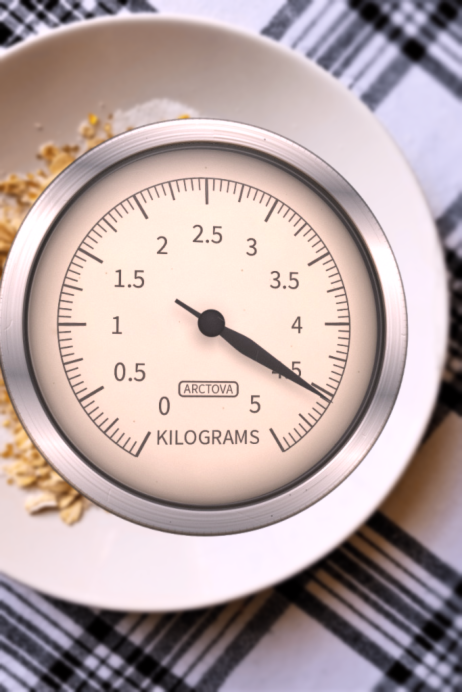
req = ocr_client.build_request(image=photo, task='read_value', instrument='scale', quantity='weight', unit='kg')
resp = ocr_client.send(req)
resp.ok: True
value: 4.55 kg
